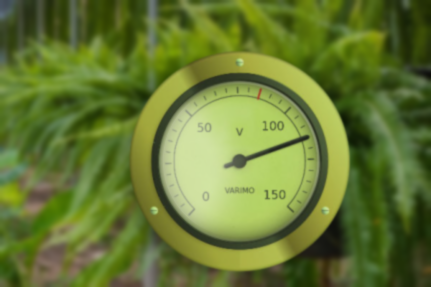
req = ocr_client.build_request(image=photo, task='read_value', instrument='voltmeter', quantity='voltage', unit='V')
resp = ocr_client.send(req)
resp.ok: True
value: 115 V
